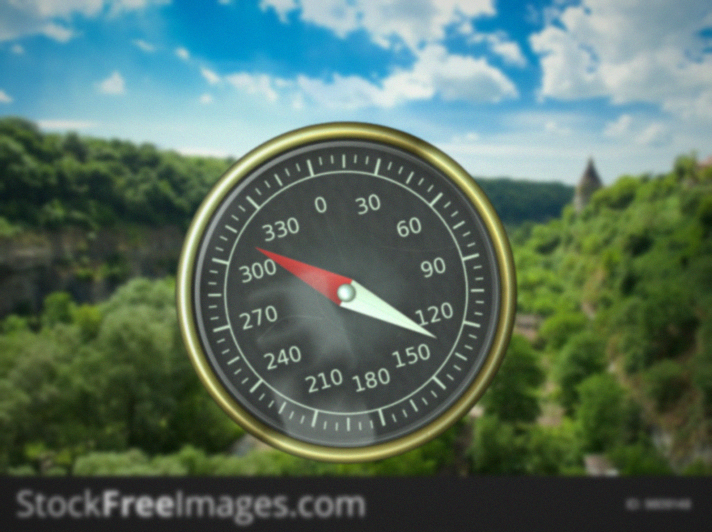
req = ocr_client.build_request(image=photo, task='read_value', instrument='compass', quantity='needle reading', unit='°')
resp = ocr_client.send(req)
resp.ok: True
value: 312.5 °
